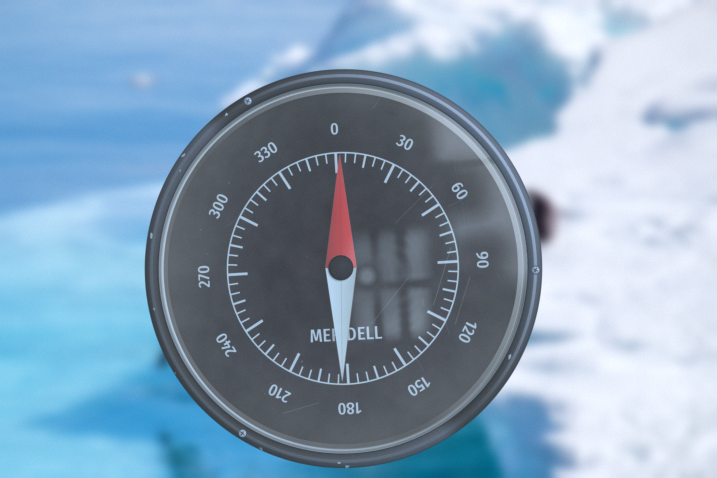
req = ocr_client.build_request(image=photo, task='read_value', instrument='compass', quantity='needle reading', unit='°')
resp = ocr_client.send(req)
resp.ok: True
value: 2.5 °
